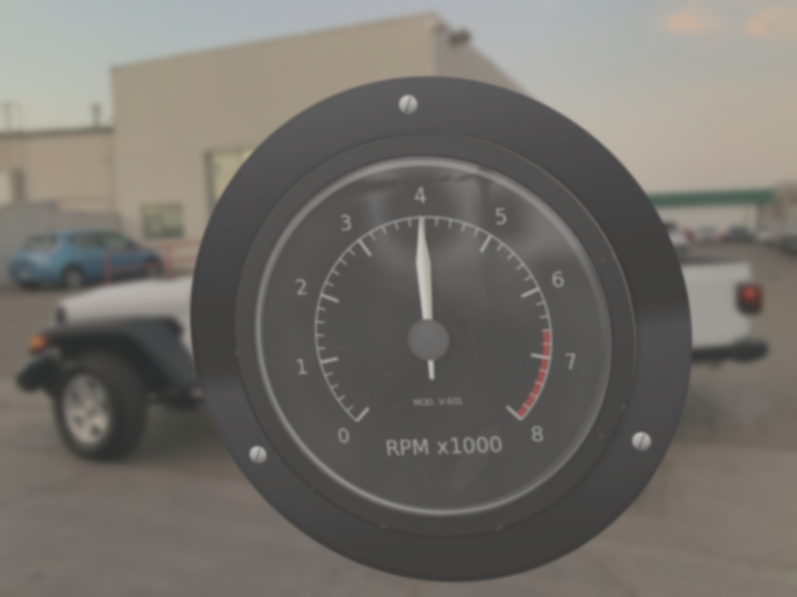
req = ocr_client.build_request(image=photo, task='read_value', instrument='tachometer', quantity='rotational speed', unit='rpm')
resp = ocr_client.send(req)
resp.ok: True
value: 4000 rpm
